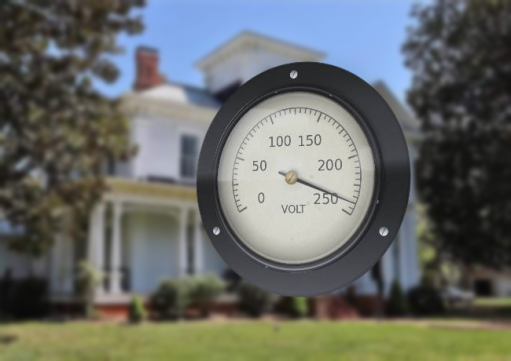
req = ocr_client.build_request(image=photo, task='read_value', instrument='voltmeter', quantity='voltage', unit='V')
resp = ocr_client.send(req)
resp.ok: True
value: 240 V
